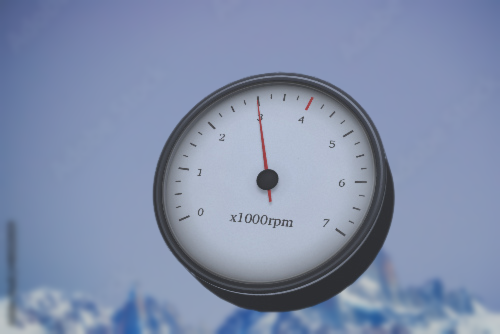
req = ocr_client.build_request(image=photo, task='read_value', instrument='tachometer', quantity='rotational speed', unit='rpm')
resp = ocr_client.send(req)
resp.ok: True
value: 3000 rpm
